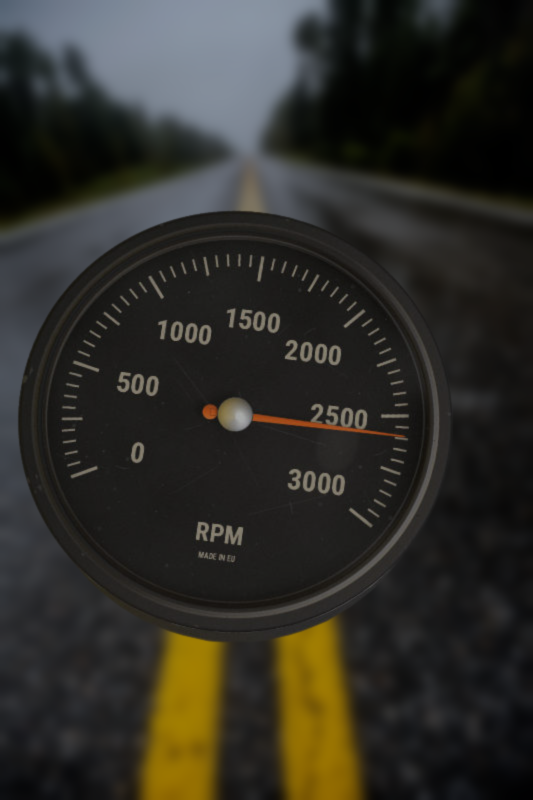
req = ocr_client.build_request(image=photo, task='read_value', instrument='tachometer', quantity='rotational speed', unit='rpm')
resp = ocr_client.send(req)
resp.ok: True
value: 2600 rpm
